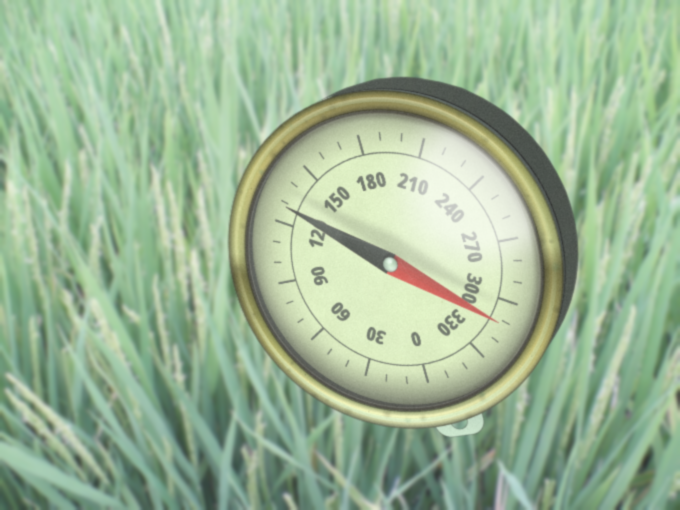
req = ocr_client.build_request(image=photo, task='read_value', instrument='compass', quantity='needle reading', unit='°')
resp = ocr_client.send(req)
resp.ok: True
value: 310 °
